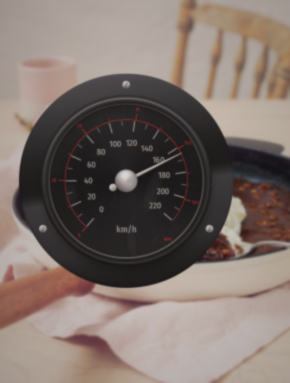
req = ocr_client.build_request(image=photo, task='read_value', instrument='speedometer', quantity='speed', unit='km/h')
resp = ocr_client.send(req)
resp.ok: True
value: 165 km/h
